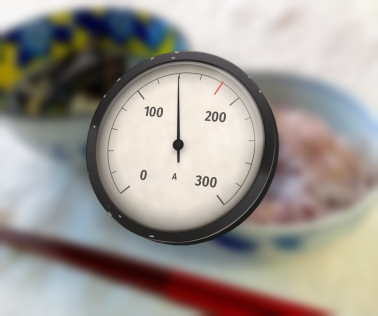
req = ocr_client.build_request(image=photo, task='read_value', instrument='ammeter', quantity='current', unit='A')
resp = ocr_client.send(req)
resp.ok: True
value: 140 A
